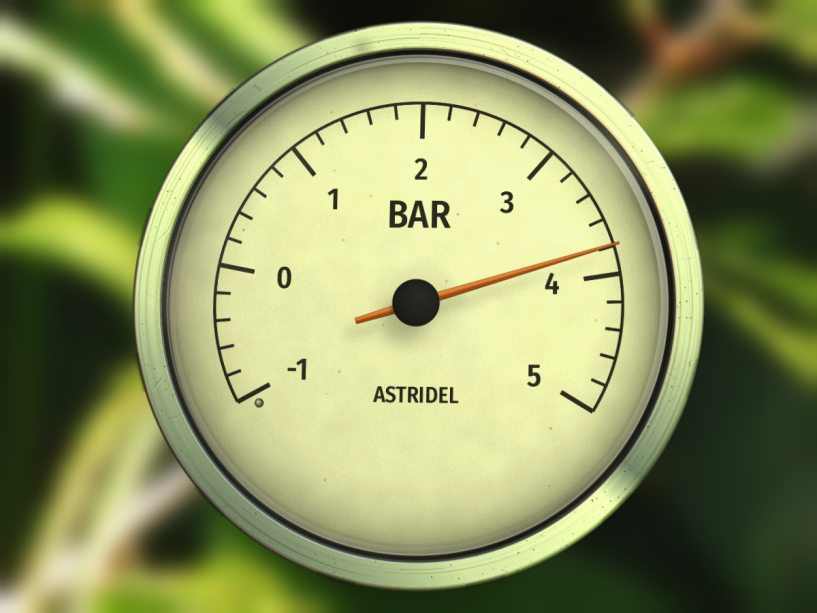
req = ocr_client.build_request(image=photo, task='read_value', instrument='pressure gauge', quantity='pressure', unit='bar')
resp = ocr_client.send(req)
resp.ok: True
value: 3.8 bar
